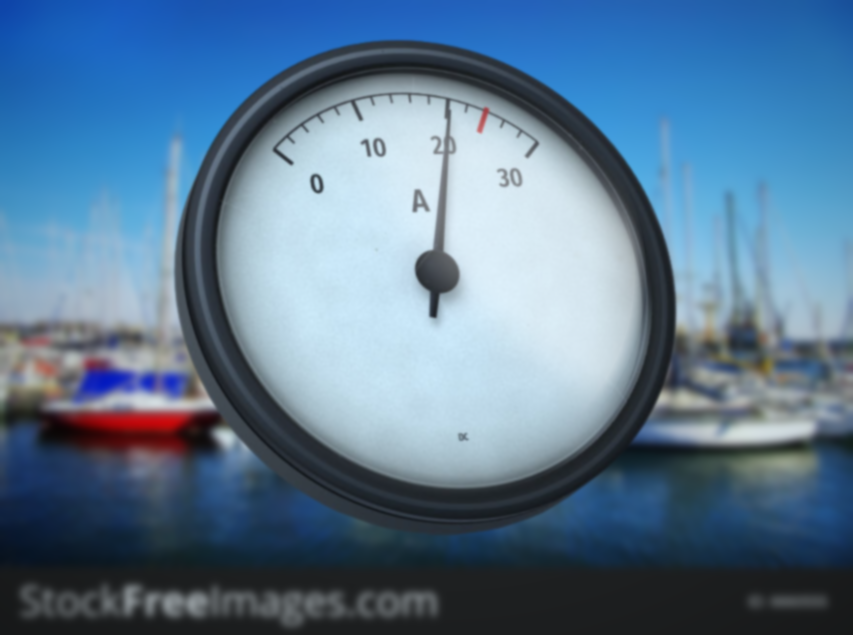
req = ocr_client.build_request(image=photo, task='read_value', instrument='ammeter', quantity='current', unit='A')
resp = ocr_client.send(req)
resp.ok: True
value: 20 A
